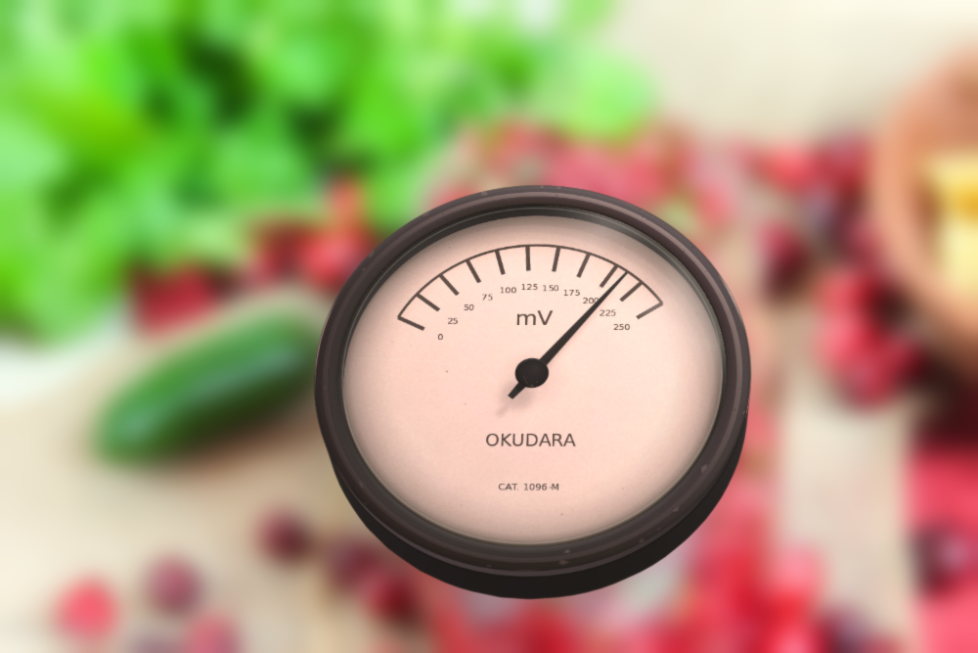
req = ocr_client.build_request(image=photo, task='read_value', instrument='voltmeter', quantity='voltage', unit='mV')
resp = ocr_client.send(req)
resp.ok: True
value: 212.5 mV
